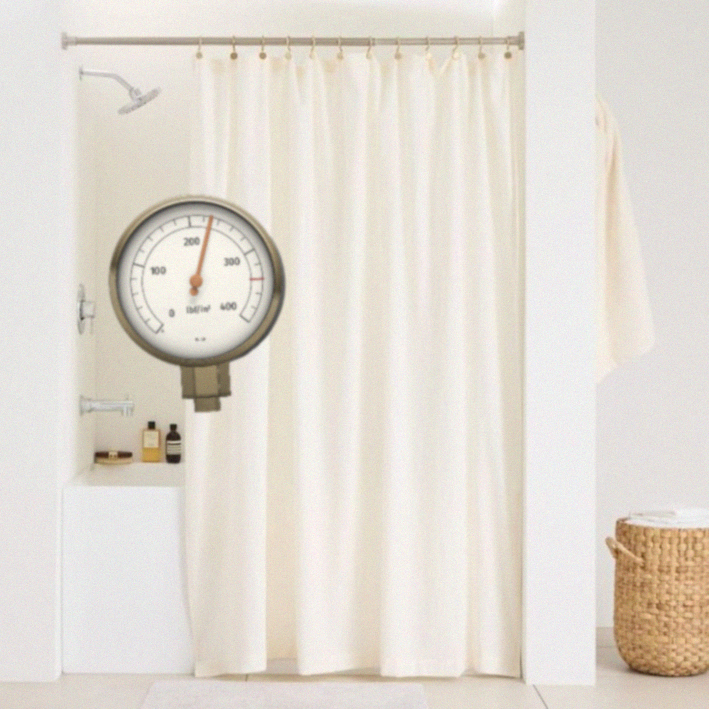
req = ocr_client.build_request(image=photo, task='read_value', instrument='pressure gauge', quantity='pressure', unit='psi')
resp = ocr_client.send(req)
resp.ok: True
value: 230 psi
